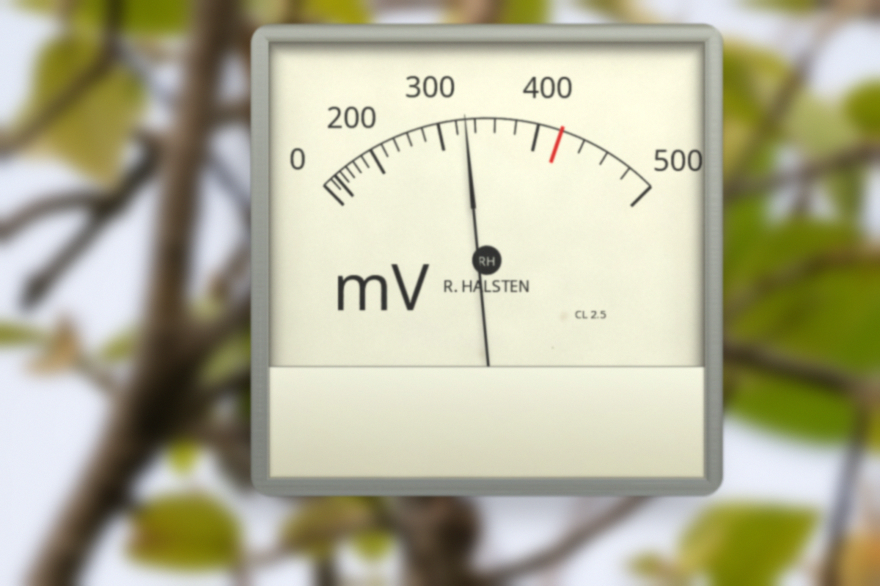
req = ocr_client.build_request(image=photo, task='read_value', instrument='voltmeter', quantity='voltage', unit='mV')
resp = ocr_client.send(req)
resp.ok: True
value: 330 mV
